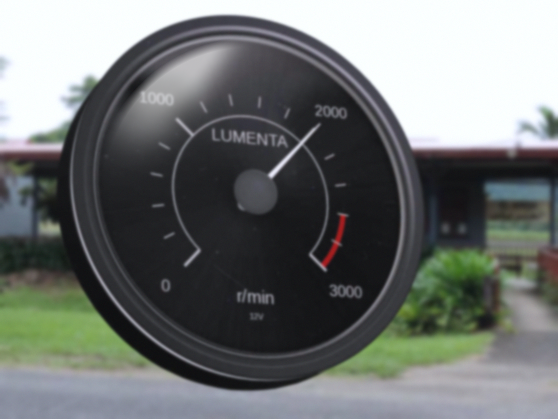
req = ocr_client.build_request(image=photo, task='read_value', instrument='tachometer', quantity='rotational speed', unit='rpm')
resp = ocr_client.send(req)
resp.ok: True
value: 2000 rpm
